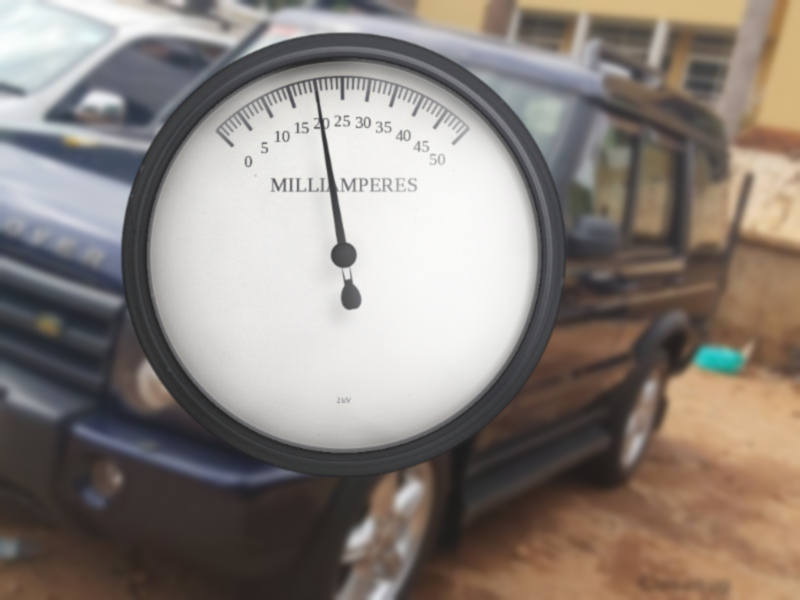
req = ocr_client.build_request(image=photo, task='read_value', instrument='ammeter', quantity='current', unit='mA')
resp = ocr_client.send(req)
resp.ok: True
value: 20 mA
